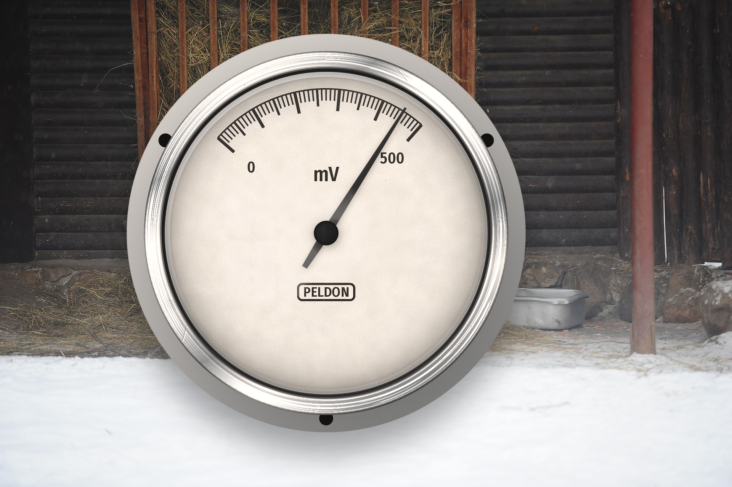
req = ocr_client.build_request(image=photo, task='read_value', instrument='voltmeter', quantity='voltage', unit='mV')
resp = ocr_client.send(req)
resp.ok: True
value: 450 mV
